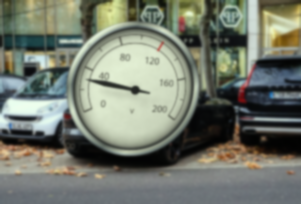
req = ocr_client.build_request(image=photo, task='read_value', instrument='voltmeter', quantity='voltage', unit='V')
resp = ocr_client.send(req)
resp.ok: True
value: 30 V
